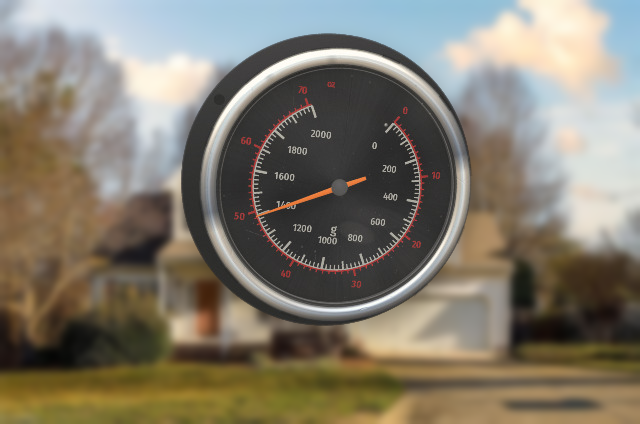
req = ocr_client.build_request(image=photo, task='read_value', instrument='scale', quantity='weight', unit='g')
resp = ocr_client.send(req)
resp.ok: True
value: 1400 g
